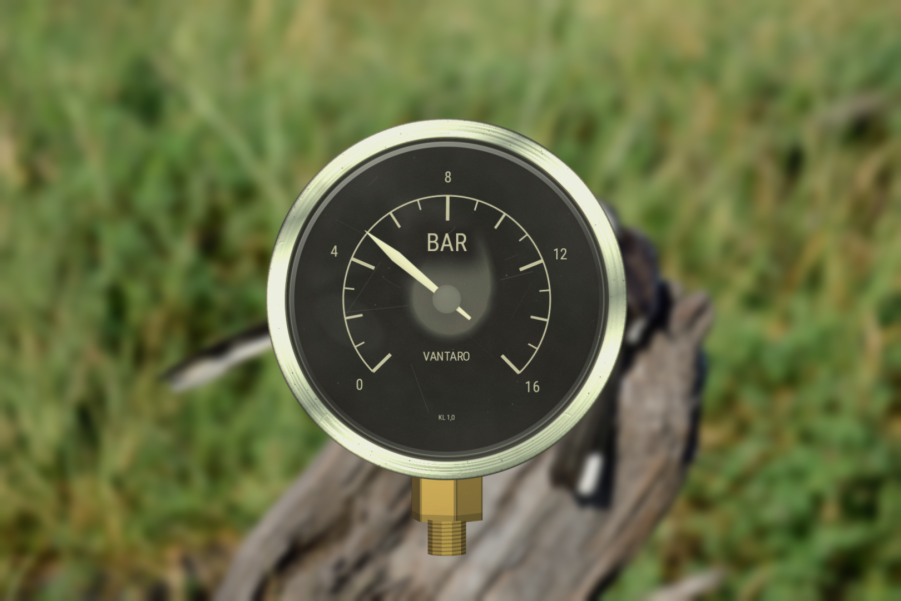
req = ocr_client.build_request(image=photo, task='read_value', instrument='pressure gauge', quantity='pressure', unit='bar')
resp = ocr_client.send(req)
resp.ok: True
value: 5 bar
